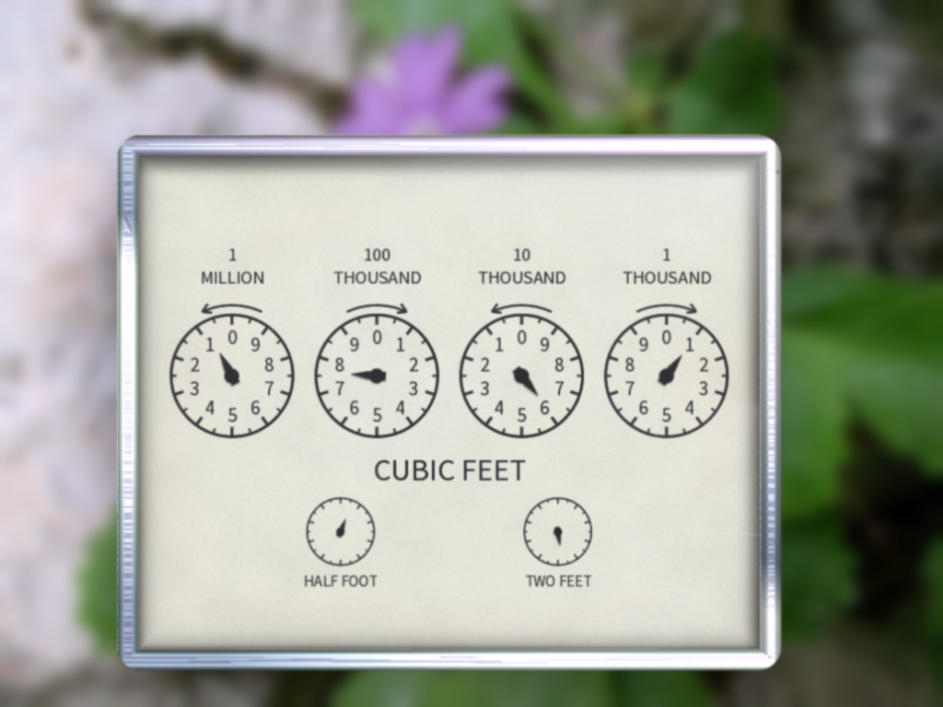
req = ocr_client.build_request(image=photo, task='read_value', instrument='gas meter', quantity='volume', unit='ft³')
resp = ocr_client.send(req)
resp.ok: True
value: 76100 ft³
